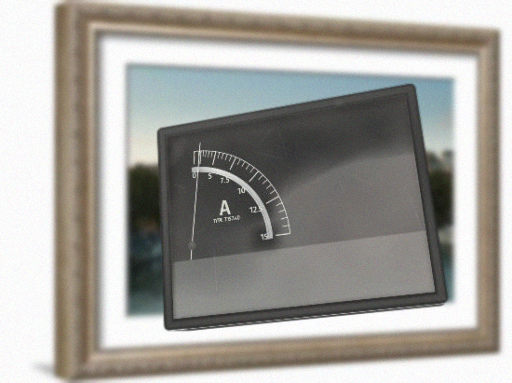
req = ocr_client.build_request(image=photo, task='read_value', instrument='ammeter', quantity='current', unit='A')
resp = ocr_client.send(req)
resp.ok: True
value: 2.5 A
